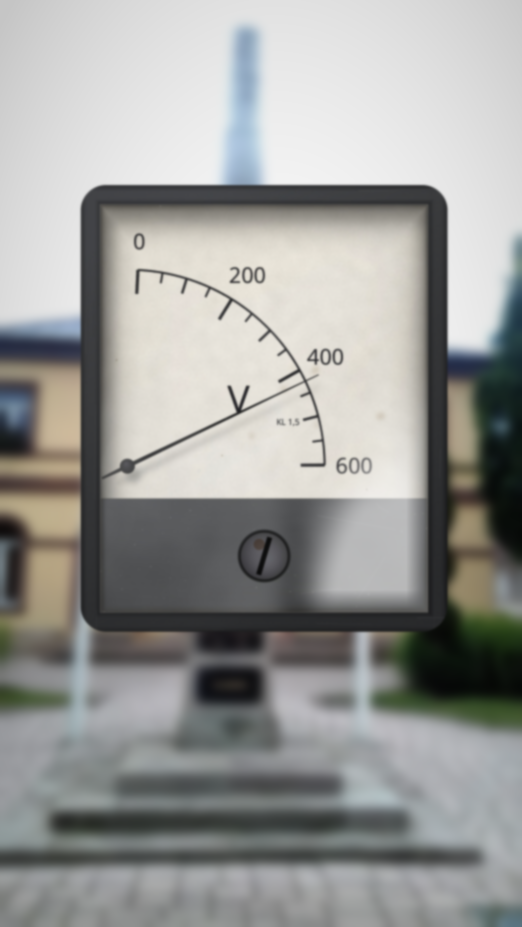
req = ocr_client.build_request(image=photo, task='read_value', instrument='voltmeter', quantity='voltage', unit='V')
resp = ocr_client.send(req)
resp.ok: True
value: 425 V
